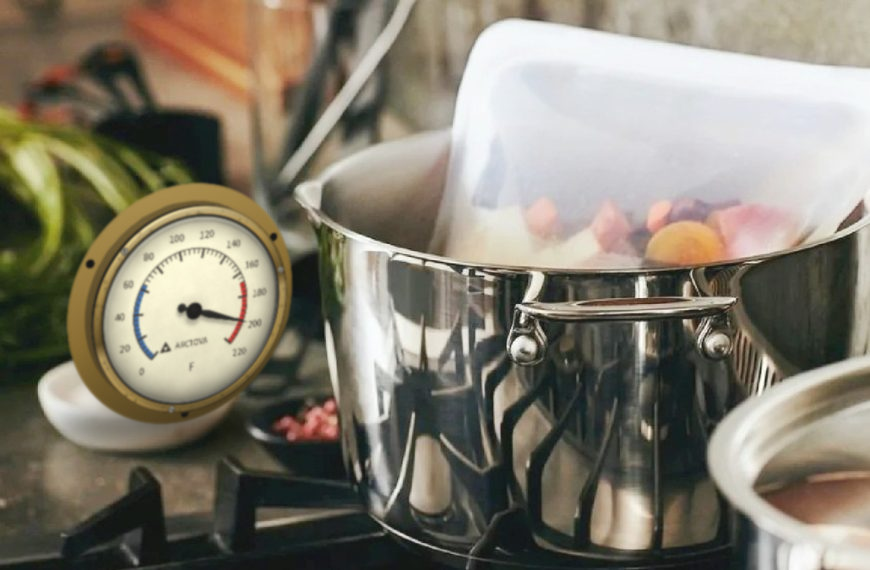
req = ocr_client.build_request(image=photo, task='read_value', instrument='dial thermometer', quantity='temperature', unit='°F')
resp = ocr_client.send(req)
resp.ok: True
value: 200 °F
